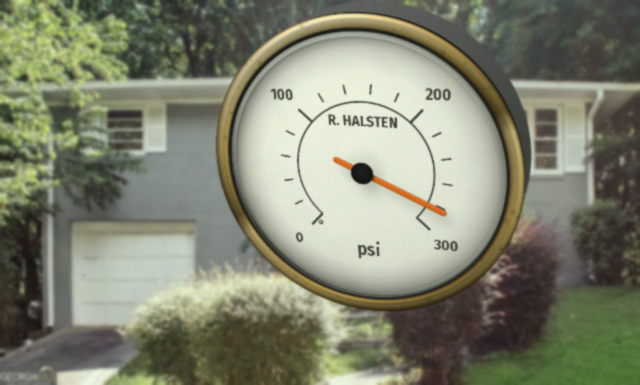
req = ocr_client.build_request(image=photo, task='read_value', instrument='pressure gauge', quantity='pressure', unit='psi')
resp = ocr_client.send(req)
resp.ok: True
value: 280 psi
